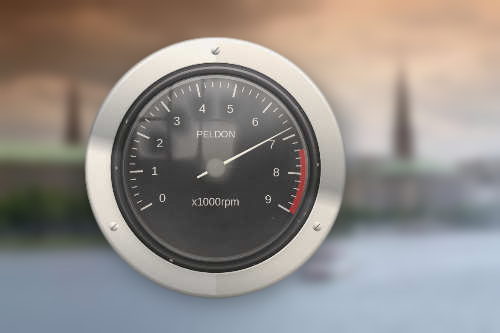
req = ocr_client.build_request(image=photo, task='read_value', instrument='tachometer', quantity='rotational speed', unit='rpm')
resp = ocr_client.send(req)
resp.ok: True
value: 6800 rpm
